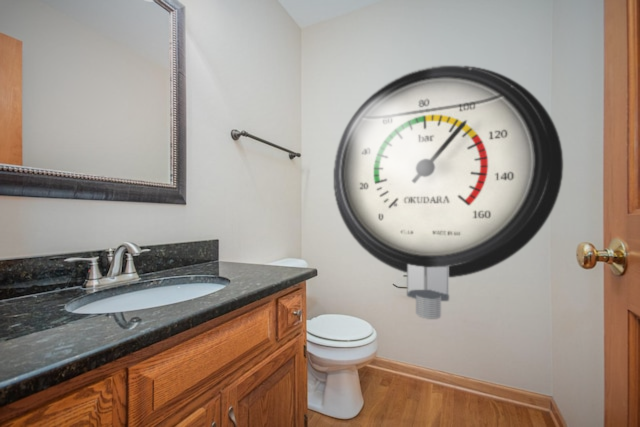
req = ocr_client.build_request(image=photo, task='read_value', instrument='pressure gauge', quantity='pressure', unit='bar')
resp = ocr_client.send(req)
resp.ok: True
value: 105 bar
